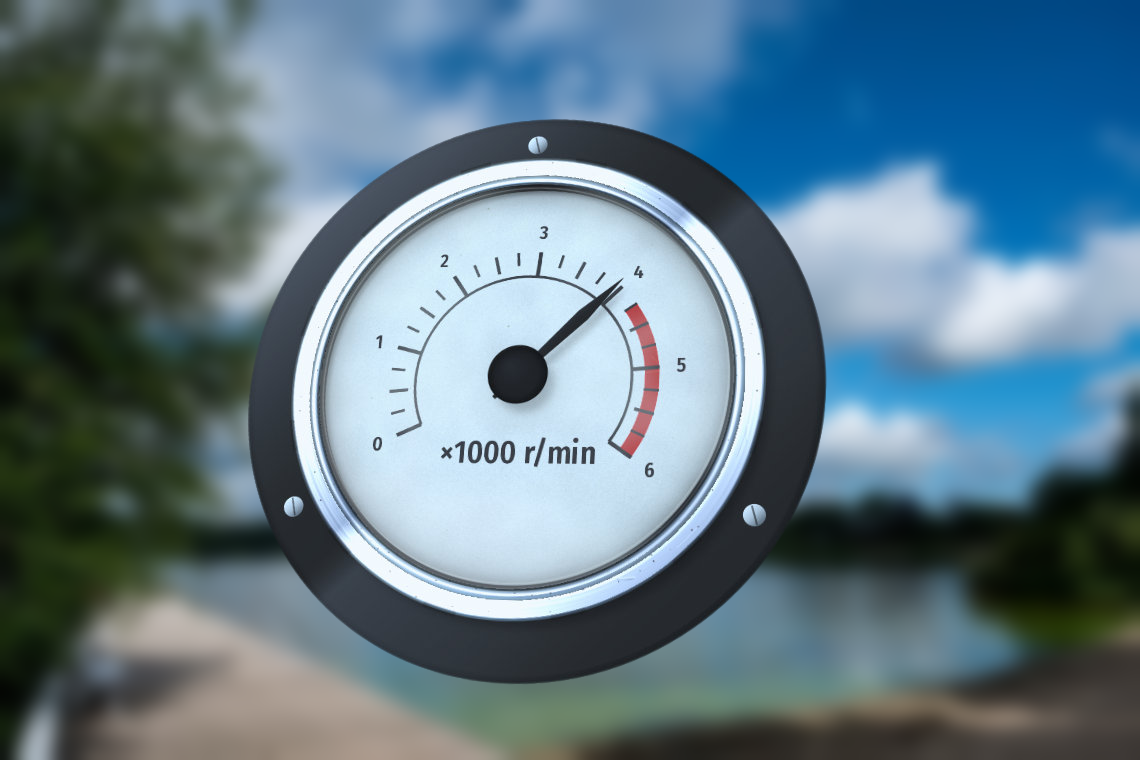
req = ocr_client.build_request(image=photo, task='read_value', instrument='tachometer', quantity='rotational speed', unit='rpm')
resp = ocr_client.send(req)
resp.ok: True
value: 4000 rpm
